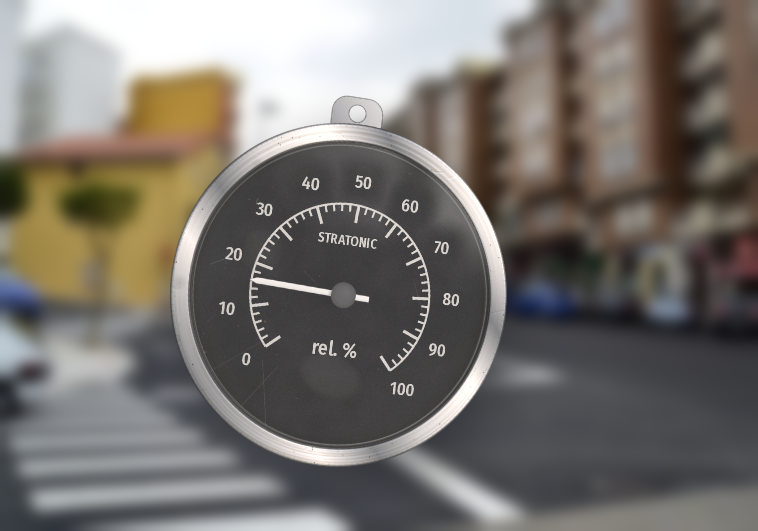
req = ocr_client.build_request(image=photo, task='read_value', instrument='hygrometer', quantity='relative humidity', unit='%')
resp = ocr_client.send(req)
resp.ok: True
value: 16 %
